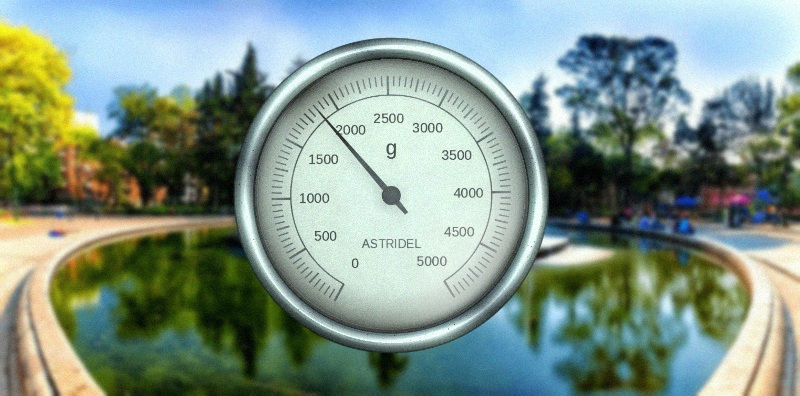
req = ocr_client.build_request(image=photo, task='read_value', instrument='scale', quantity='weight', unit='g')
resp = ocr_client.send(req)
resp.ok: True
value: 1850 g
